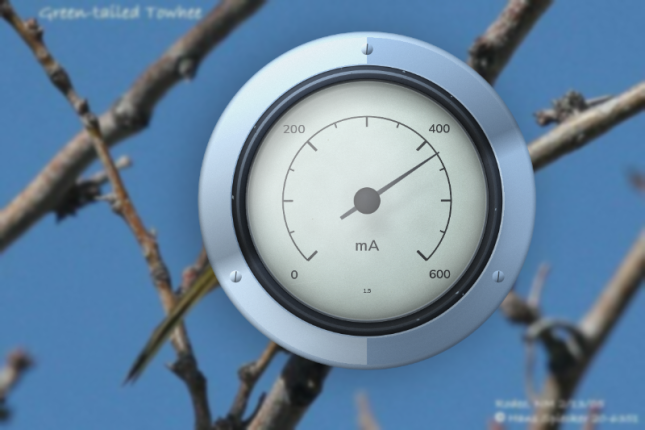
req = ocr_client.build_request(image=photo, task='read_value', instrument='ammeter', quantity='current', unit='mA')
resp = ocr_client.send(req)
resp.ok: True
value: 425 mA
